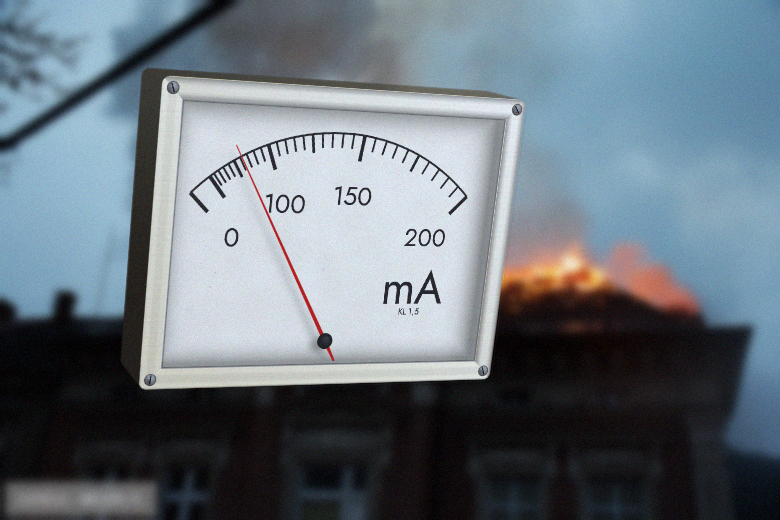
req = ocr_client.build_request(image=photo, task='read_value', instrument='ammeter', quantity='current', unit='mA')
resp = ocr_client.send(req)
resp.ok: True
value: 80 mA
